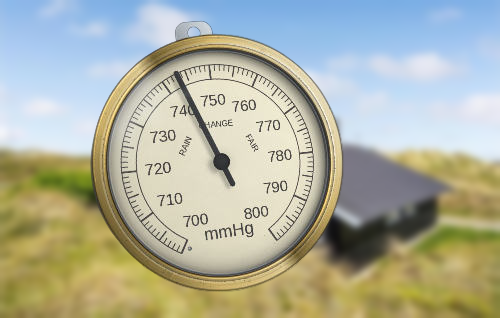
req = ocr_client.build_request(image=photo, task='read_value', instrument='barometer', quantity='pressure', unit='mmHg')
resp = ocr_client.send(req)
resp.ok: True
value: 743 mmHg
